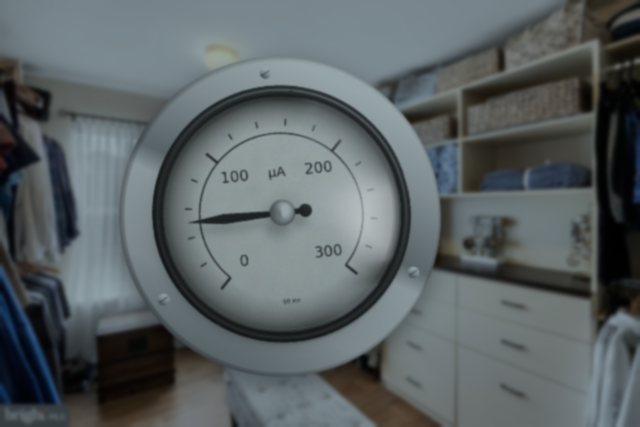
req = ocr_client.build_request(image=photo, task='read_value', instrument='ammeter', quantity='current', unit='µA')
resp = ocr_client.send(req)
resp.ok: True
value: 50 µA
